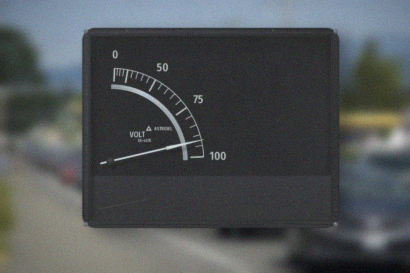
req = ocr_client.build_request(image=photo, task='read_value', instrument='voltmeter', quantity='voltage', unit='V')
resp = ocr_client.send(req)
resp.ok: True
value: 92.5 V
